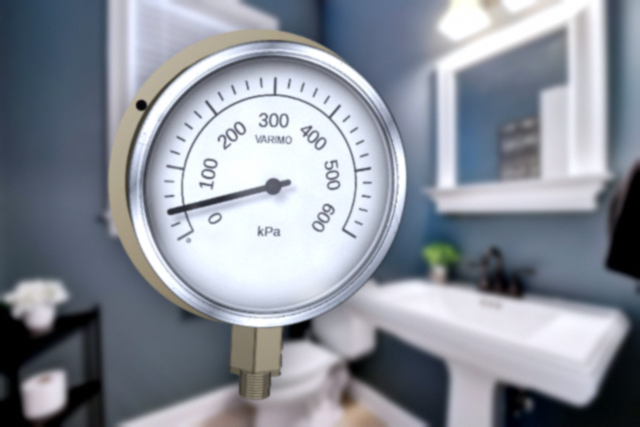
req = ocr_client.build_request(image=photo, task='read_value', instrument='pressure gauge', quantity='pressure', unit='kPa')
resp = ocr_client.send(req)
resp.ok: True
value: 40 kPa
